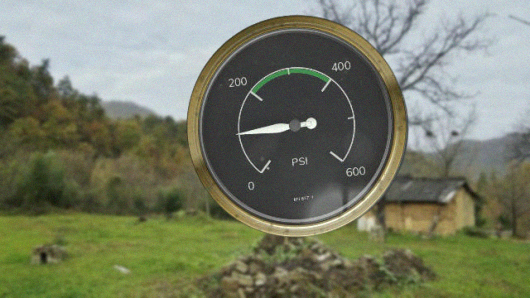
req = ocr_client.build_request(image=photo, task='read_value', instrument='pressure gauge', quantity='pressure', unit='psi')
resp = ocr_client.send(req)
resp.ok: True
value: 100 psi
